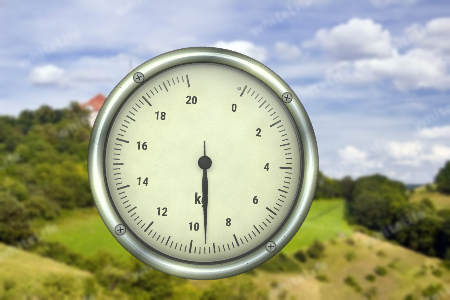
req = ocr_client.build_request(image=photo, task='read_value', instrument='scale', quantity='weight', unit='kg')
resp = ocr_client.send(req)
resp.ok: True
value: 9.4 kg
